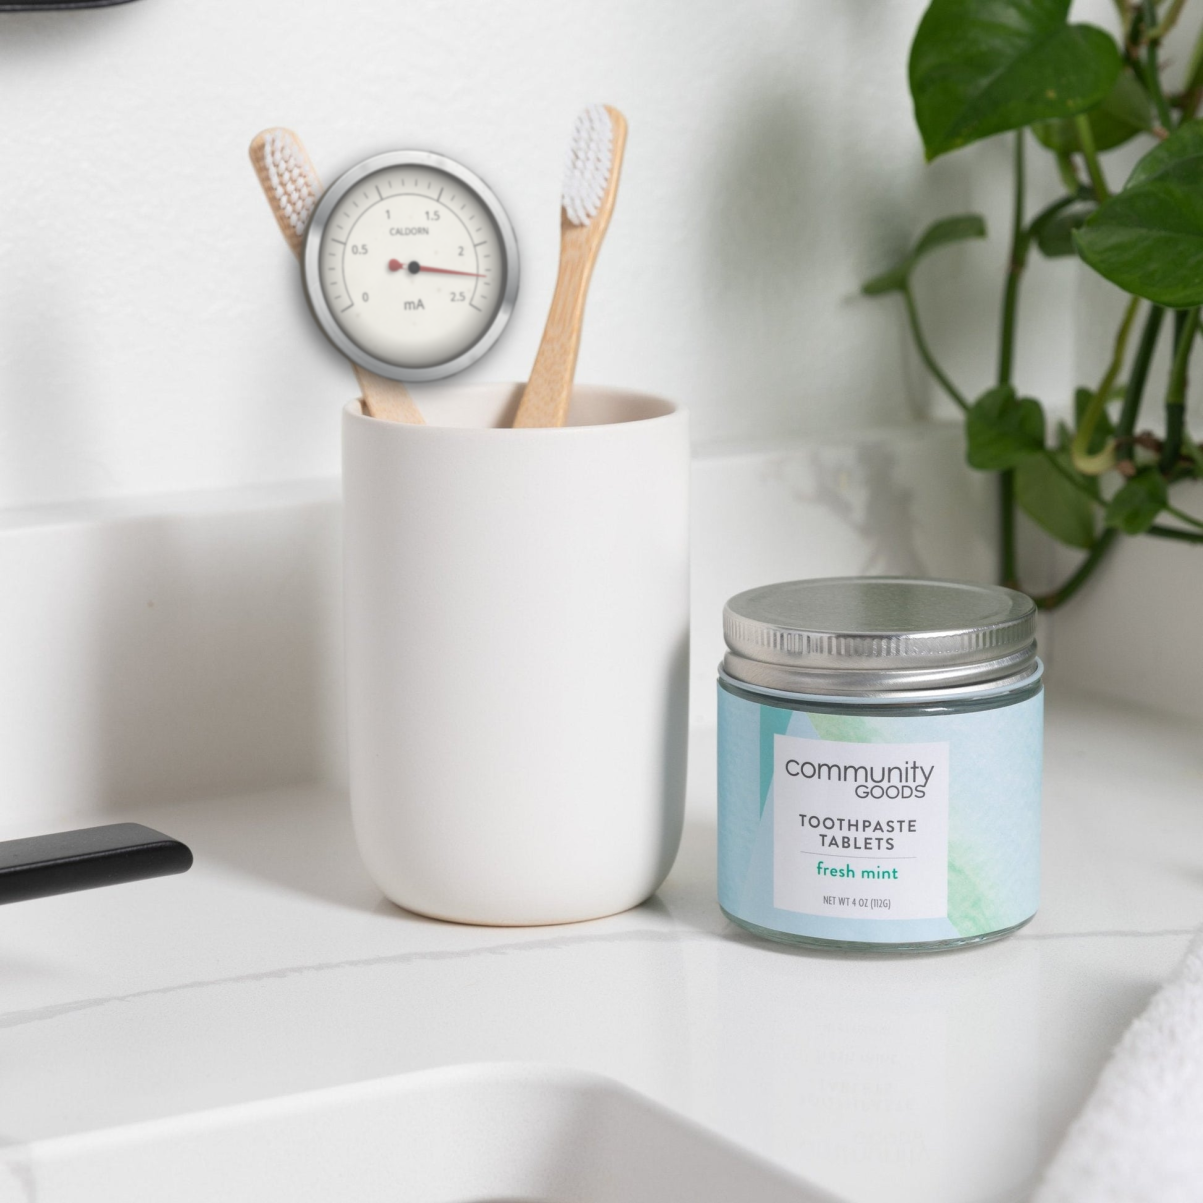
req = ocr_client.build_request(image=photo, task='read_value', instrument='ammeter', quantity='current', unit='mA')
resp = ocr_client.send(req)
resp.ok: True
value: 2.25 mA
